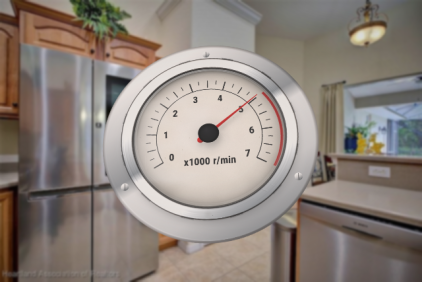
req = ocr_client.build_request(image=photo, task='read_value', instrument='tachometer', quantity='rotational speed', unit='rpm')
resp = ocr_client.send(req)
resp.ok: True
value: 5000 rpm
